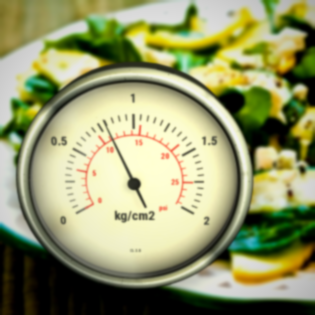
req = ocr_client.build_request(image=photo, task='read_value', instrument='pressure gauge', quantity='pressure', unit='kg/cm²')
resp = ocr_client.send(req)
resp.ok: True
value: 0.8 kg/cm²
